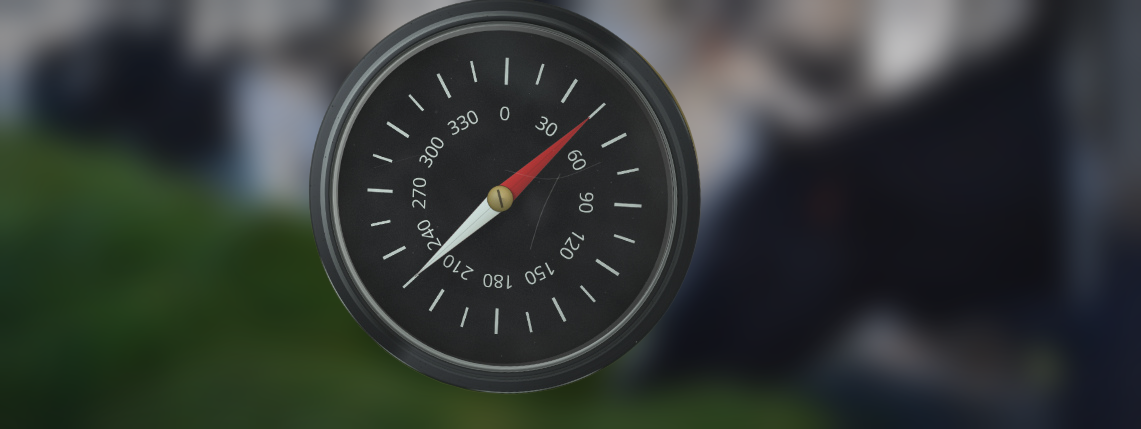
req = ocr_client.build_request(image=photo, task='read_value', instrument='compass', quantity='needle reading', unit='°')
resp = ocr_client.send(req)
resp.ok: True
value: 45 °
